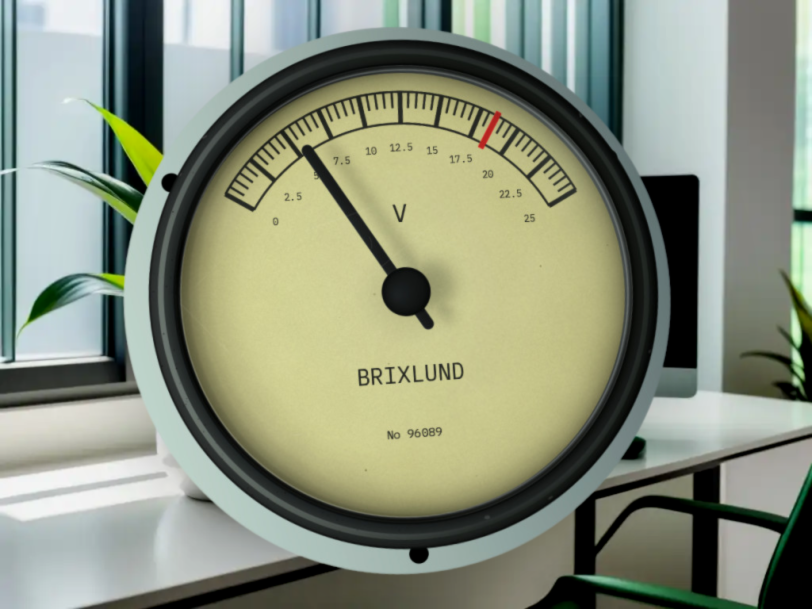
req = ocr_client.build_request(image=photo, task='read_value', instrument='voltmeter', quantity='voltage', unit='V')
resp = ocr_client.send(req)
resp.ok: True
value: 5.5 V
